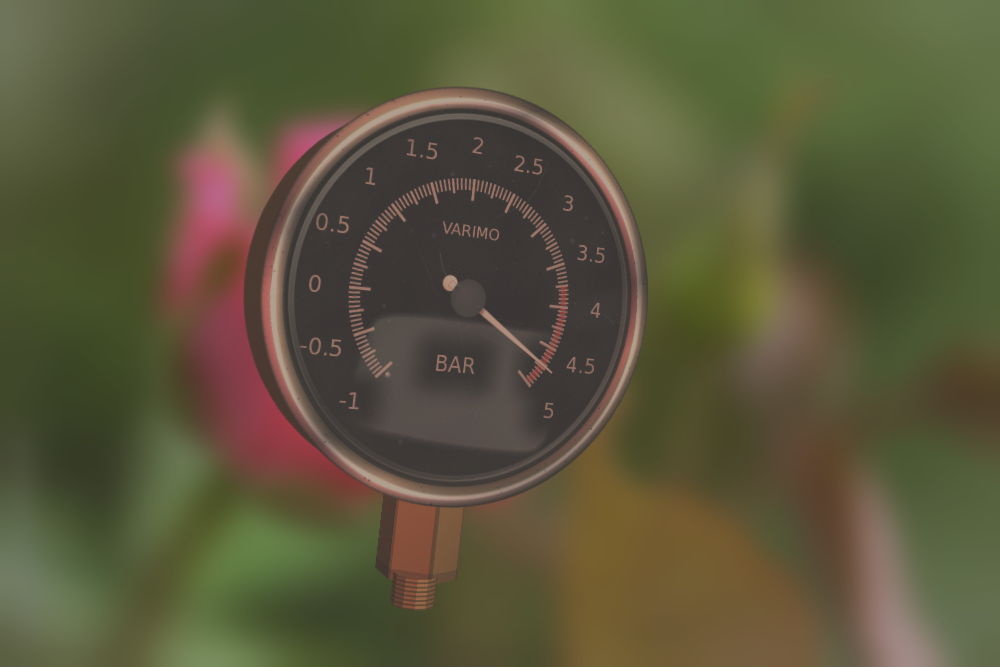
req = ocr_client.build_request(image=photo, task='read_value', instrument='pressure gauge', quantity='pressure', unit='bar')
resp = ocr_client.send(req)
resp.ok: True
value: 4.75 bar
